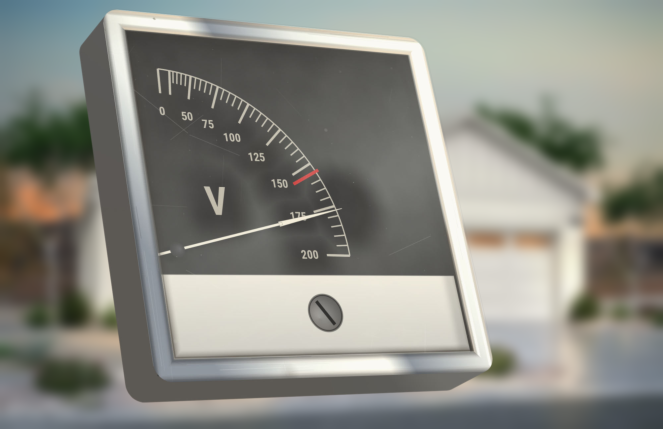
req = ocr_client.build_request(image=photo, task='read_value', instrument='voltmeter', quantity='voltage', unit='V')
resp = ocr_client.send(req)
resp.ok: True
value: 177.5 V
